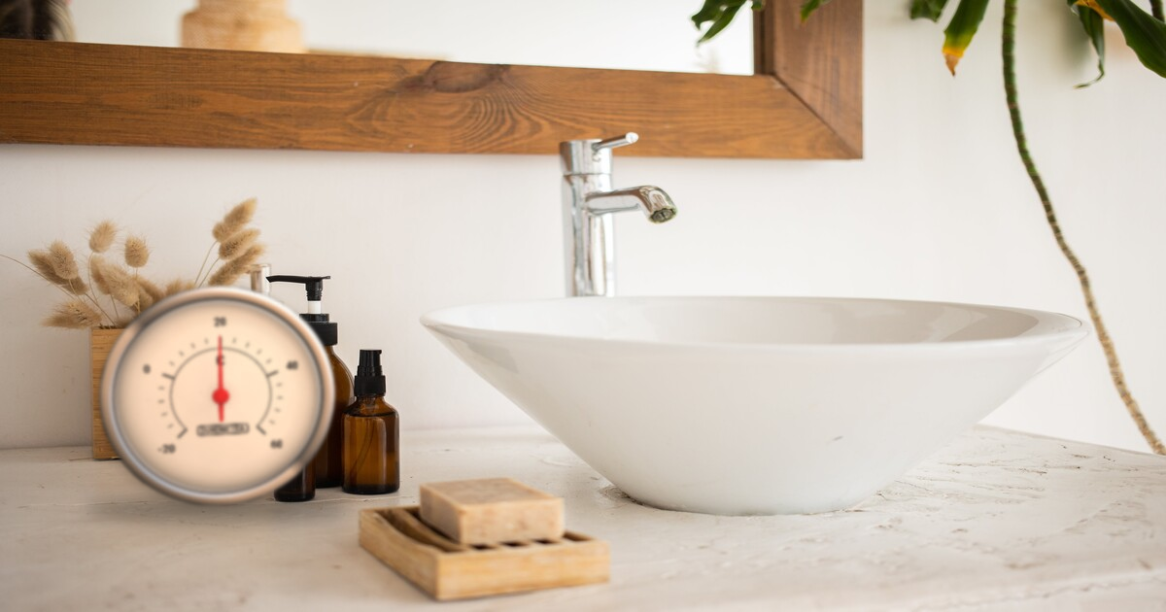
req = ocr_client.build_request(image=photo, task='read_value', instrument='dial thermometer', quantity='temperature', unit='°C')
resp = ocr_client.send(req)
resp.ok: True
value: 20 °C
